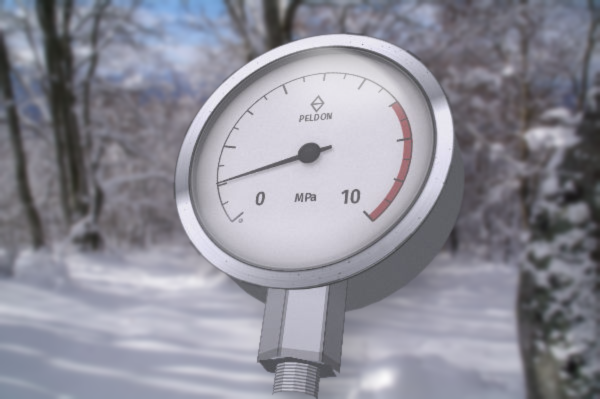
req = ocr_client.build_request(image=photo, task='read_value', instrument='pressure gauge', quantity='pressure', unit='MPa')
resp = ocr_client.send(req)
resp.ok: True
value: 1 MPa
